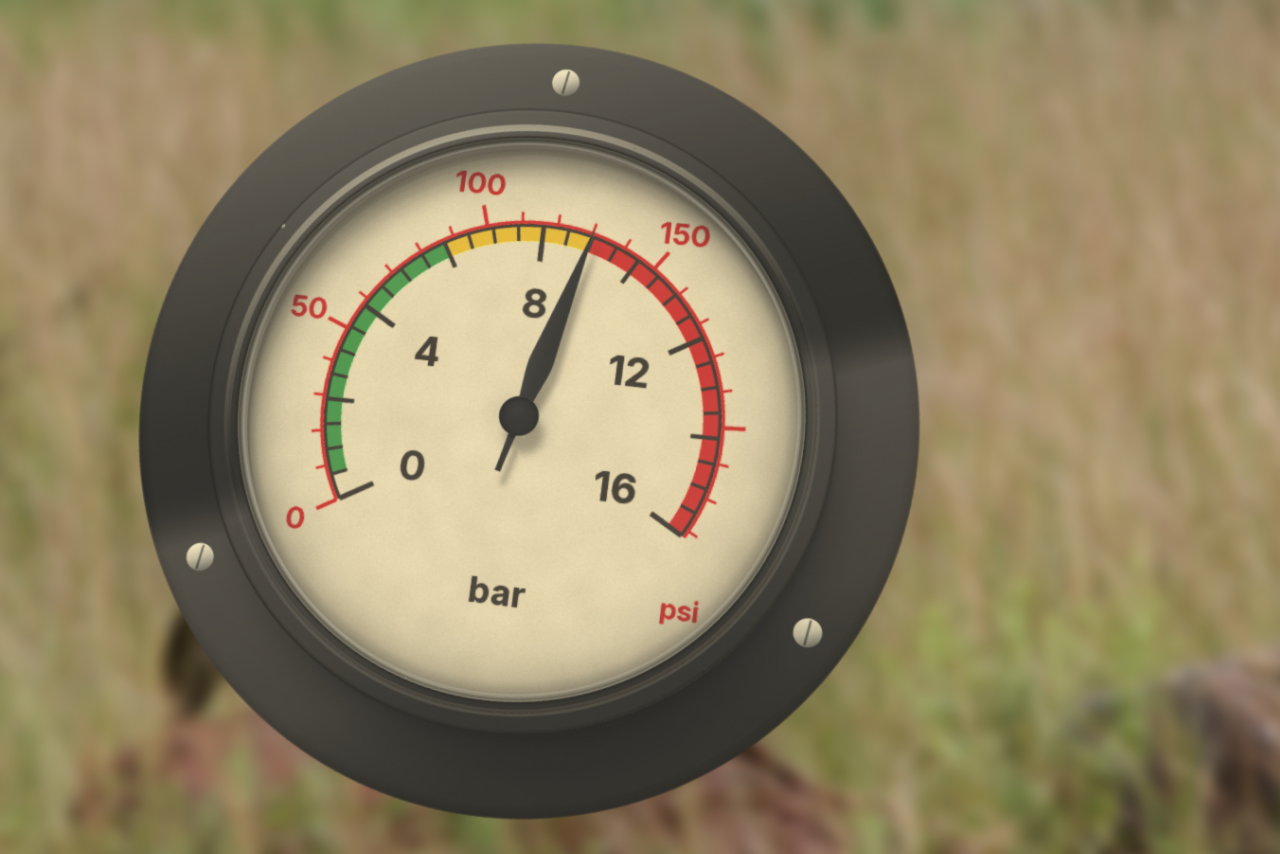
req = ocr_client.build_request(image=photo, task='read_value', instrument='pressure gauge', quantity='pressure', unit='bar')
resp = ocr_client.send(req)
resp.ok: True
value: 9 bar
